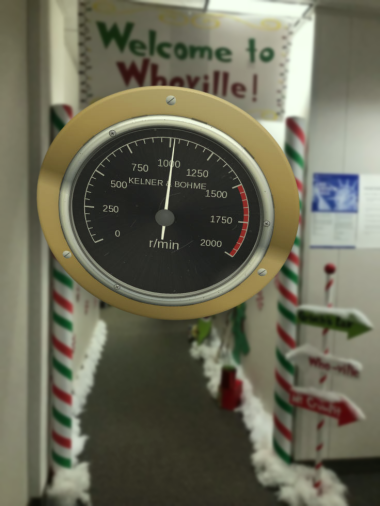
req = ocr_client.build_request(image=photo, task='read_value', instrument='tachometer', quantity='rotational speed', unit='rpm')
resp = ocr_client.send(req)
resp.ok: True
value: 1025 rpm
